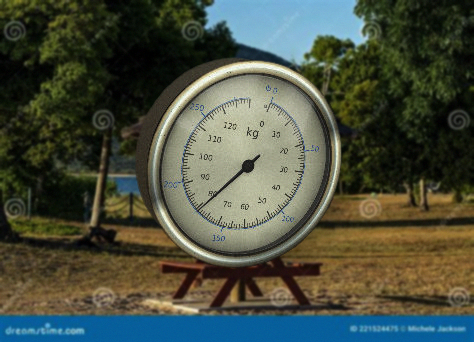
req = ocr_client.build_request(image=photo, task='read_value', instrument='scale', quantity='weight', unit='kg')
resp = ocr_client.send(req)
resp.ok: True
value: 80 kg
